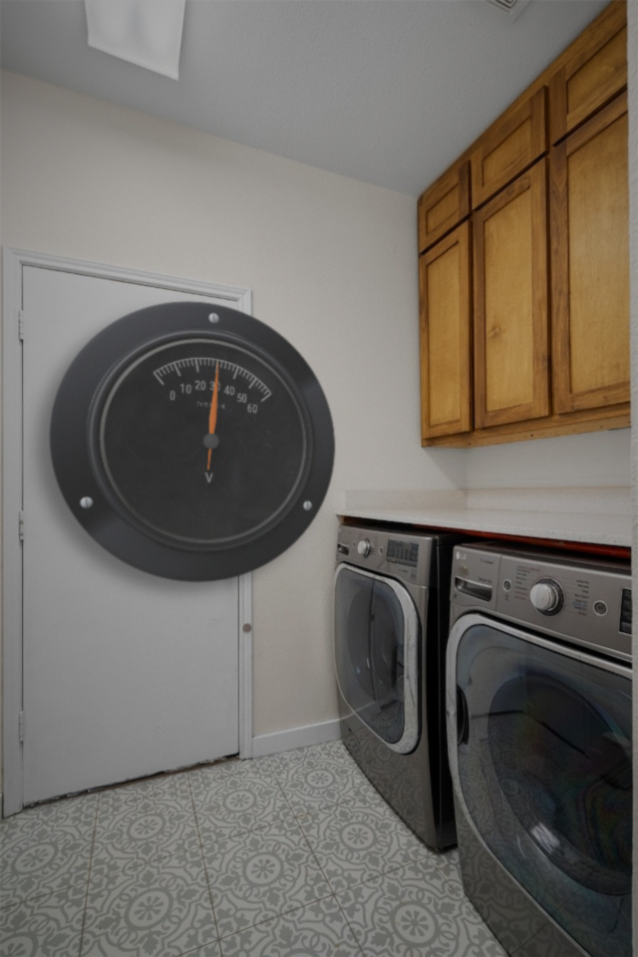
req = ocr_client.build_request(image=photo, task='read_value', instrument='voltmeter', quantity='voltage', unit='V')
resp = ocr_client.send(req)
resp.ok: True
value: 30 V
